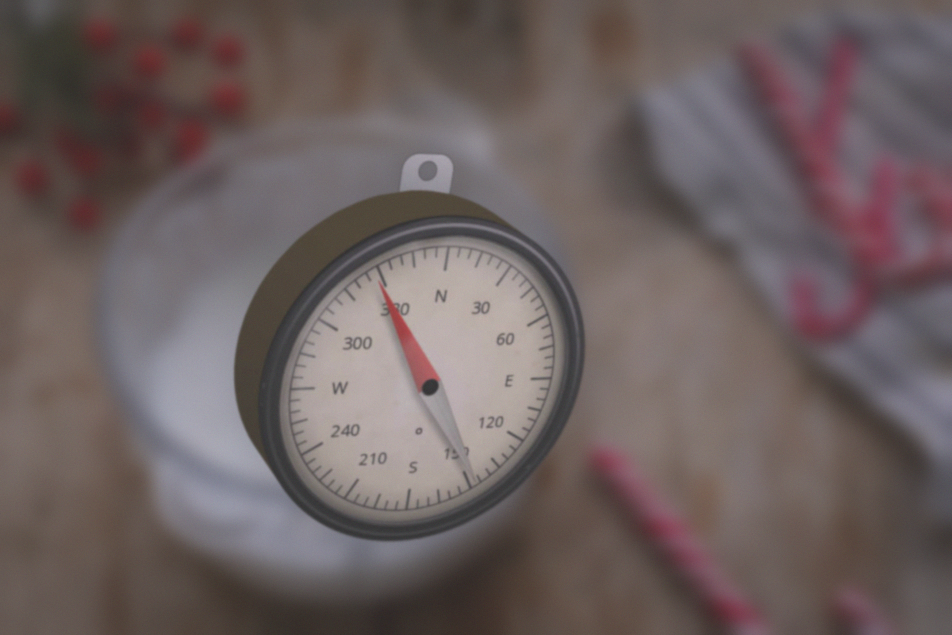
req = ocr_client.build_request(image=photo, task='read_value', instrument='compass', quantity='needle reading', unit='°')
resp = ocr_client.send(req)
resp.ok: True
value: 327.5 °
